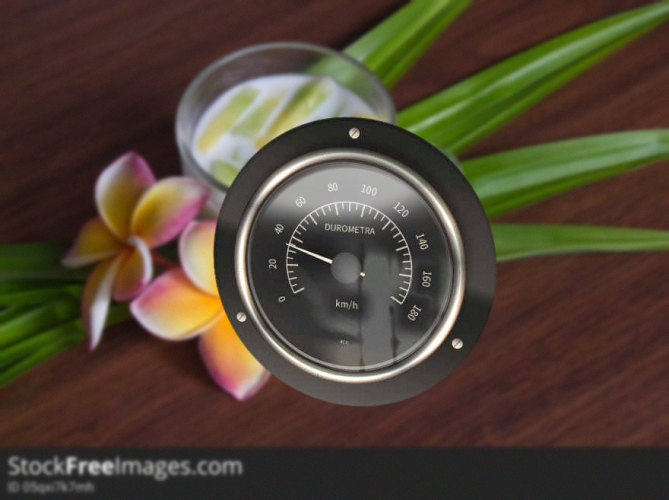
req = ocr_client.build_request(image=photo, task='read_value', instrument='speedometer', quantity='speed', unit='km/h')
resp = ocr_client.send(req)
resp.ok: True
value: 35 km/h
